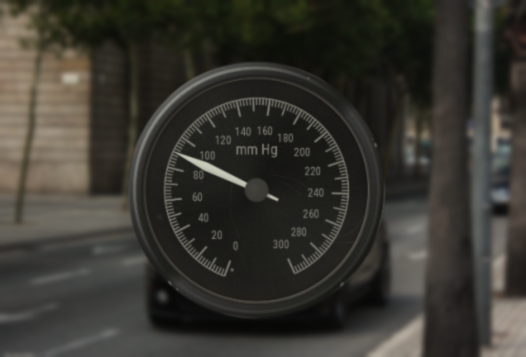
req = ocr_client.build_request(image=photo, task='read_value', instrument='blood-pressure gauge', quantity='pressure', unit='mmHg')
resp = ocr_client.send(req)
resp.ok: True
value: 90 mmHg
